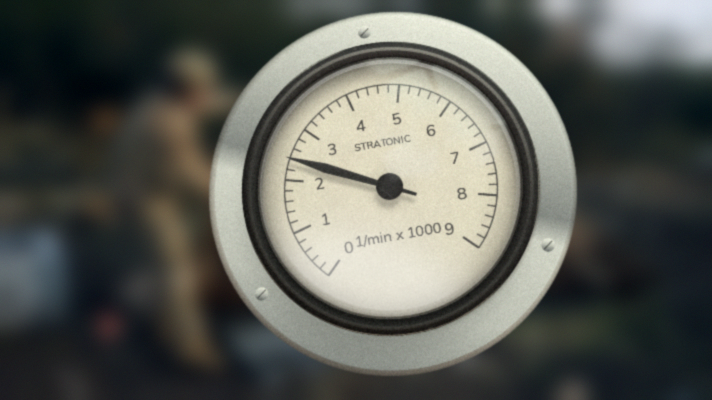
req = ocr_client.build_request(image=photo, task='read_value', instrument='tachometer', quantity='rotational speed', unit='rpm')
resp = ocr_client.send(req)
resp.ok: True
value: 2400 rpm
